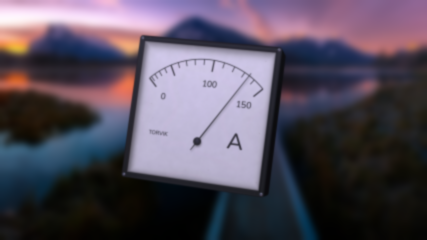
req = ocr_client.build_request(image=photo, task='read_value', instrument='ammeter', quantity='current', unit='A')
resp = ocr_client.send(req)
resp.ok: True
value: 135 A
